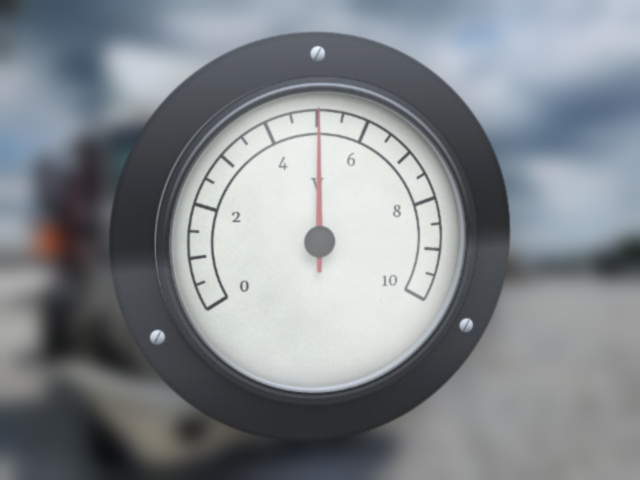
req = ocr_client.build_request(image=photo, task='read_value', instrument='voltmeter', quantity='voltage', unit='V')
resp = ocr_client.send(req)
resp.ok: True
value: 5 V
